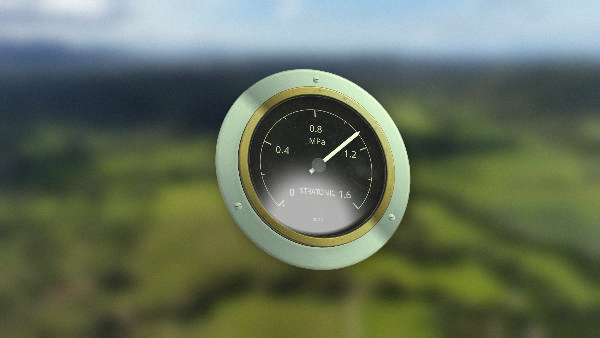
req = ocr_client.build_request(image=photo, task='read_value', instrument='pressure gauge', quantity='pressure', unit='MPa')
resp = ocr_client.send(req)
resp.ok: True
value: 1.1 MPa
